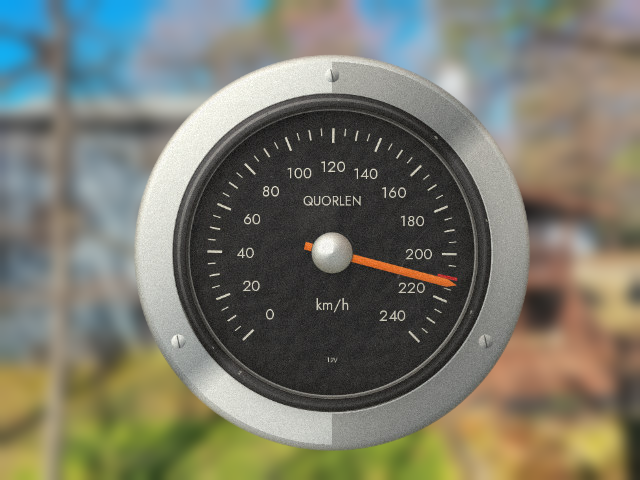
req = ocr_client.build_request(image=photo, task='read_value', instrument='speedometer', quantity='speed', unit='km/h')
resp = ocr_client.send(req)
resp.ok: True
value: 212.5 km/h
